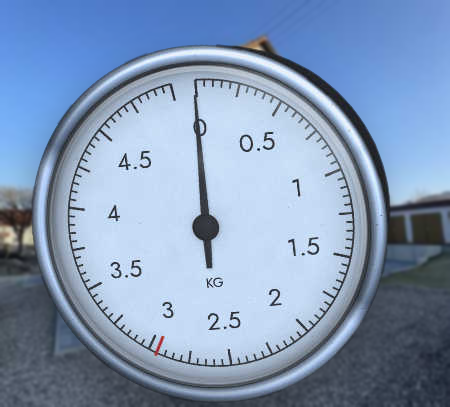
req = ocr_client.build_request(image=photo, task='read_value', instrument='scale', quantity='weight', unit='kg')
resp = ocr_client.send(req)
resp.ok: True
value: 0 kg
